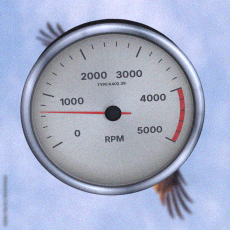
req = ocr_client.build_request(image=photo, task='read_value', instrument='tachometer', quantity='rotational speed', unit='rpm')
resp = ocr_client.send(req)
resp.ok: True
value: 700 rpm
